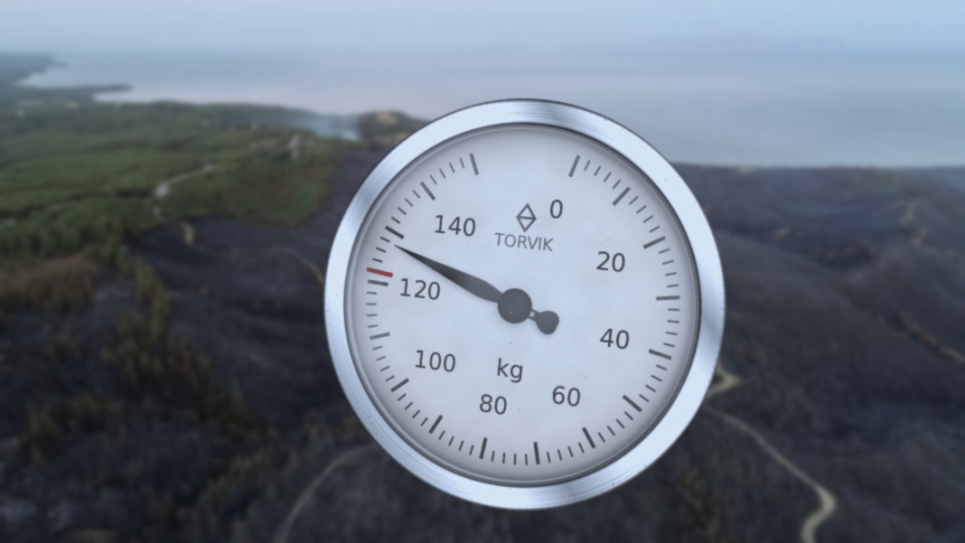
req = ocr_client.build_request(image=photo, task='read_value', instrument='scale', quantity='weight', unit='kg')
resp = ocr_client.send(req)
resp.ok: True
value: 128 kg
